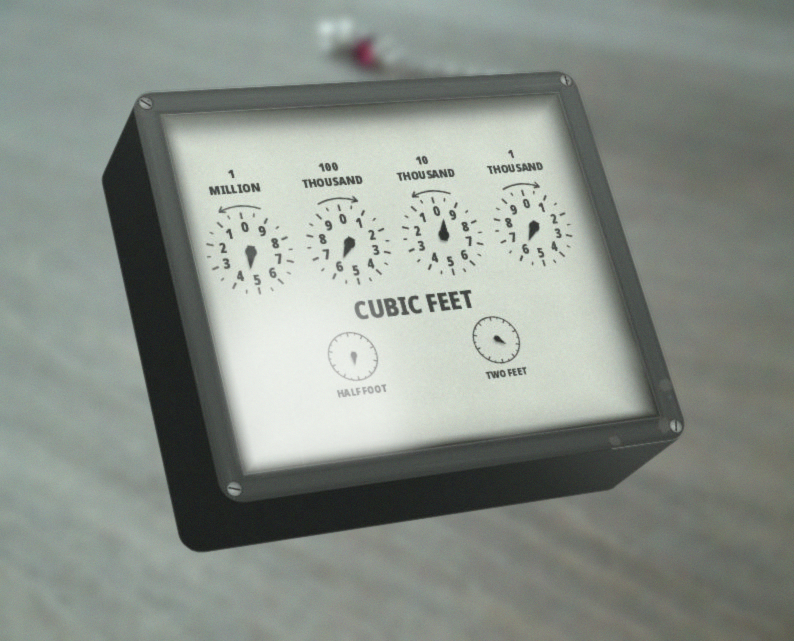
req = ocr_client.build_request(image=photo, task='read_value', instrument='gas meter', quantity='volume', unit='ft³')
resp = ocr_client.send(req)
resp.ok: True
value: 459600 ft³
